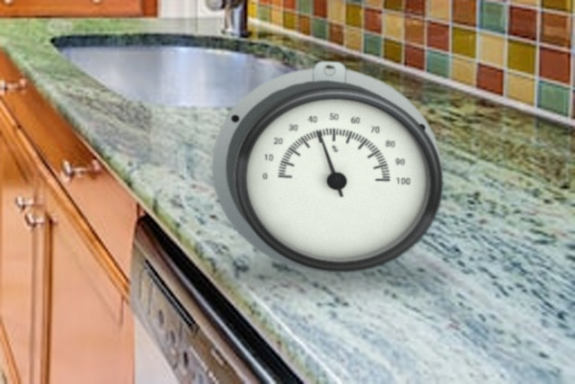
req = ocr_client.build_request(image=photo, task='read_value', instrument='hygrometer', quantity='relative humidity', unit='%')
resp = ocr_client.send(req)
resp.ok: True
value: 40 %
